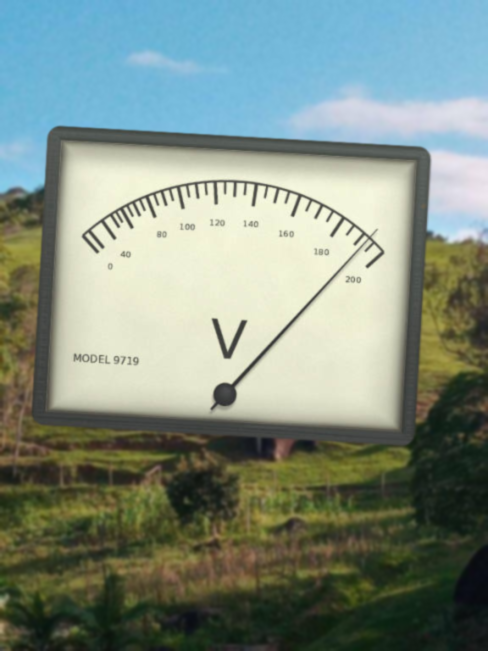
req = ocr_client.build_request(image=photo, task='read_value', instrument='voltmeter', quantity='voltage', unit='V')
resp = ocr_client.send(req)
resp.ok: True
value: 192.5 V
